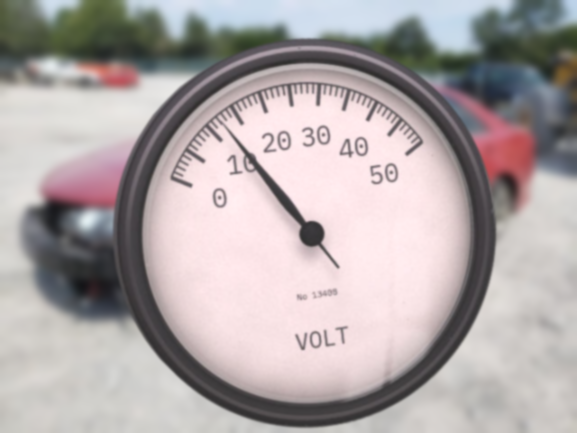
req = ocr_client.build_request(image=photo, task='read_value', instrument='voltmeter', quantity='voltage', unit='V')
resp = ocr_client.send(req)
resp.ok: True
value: 12 V
